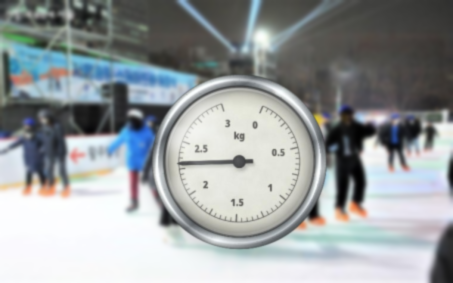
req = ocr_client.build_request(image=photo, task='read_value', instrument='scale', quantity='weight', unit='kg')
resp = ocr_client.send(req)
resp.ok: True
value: 2.3 kg
